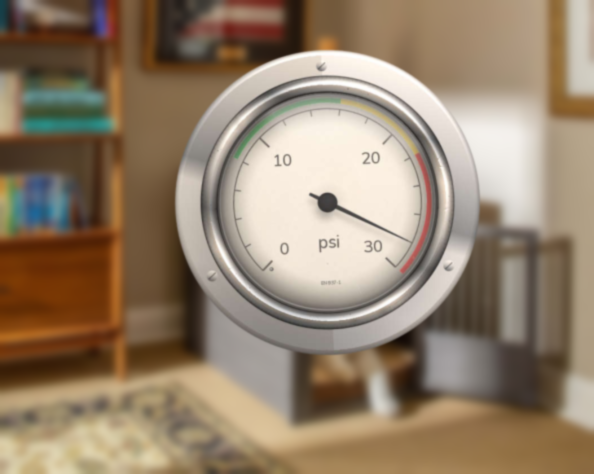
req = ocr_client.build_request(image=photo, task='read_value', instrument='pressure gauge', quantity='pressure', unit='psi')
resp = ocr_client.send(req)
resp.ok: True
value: 28 psi
